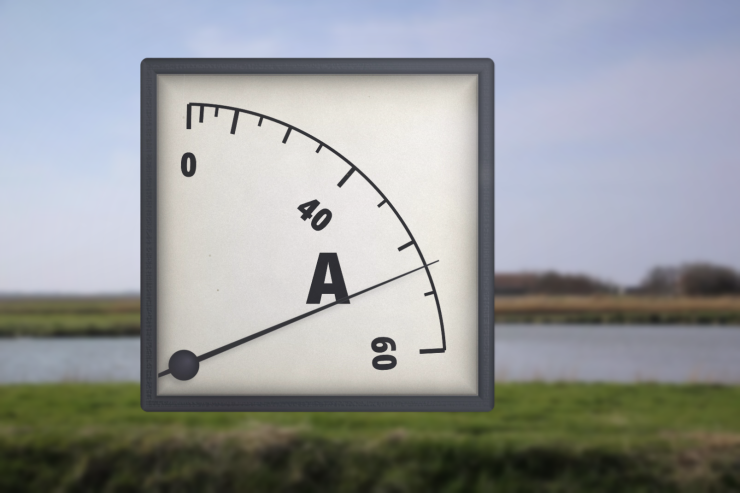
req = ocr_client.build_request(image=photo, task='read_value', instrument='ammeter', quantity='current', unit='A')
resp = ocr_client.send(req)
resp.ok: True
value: 52.5 A
